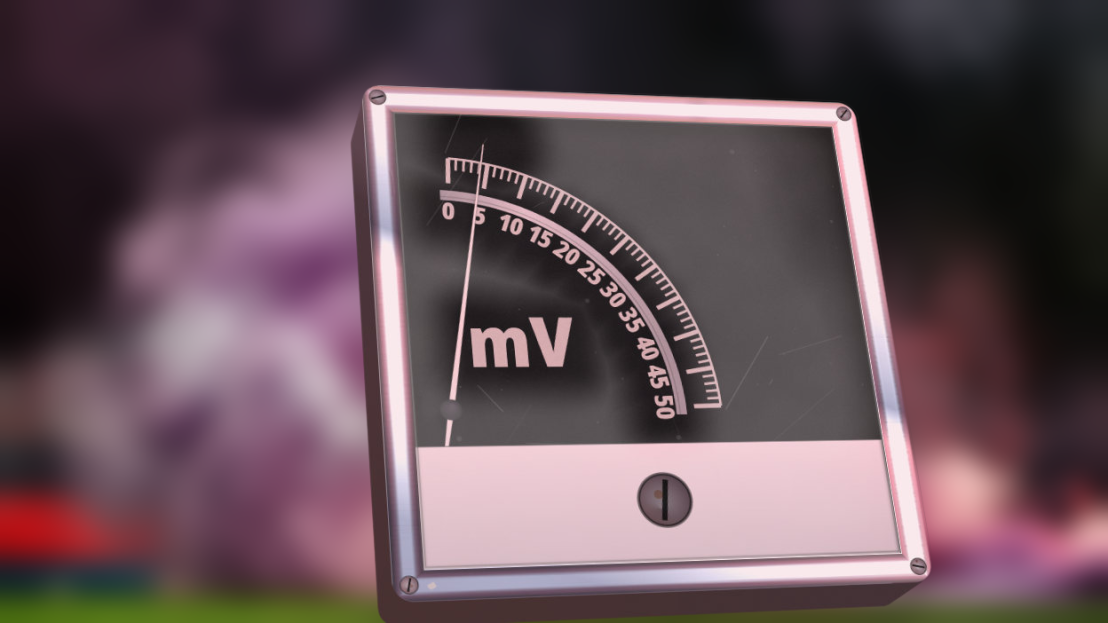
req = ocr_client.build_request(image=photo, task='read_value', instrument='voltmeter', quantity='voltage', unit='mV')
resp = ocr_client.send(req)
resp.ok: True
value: 4 mV
